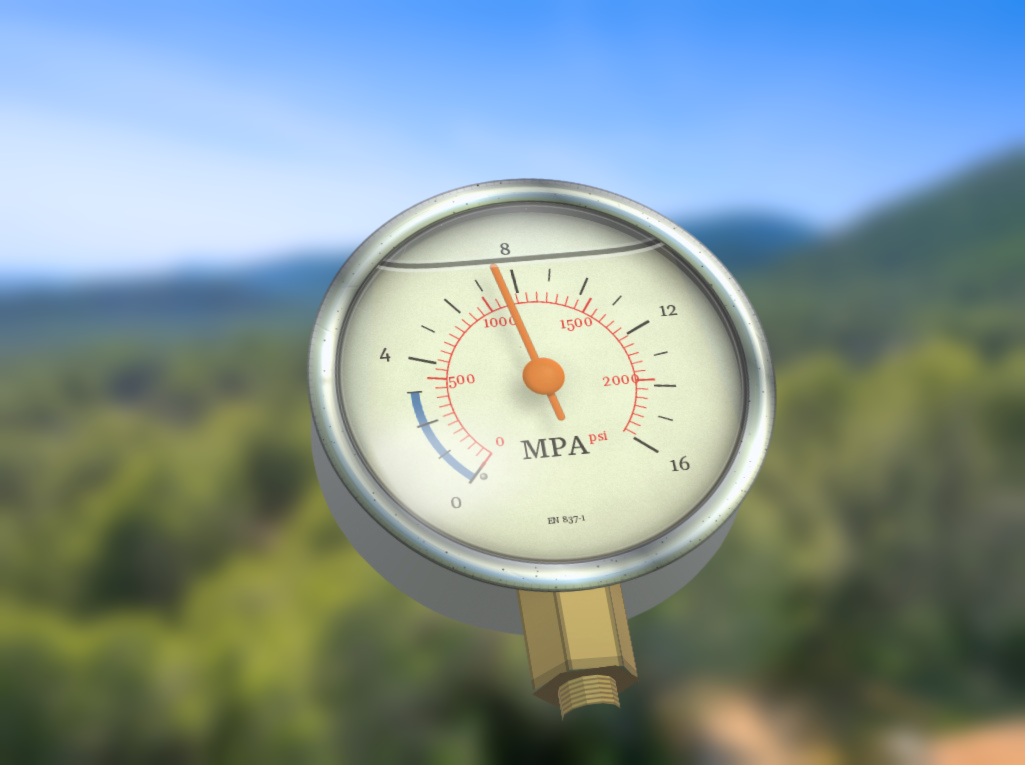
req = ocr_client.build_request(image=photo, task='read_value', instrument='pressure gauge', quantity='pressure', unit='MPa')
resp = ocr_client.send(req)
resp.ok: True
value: 7.5 MPa
